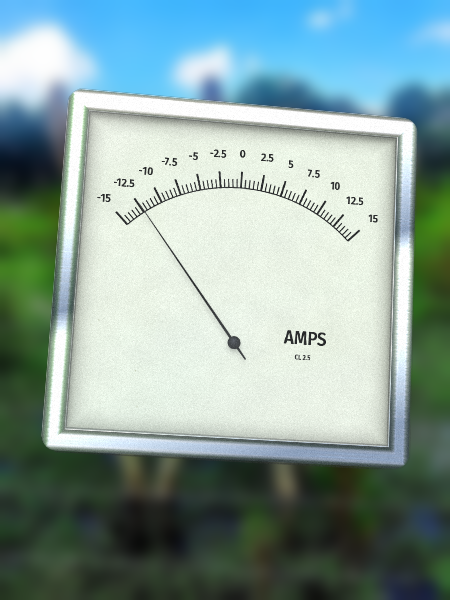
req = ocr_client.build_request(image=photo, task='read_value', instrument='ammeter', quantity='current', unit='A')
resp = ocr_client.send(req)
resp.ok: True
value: -12.5 A
